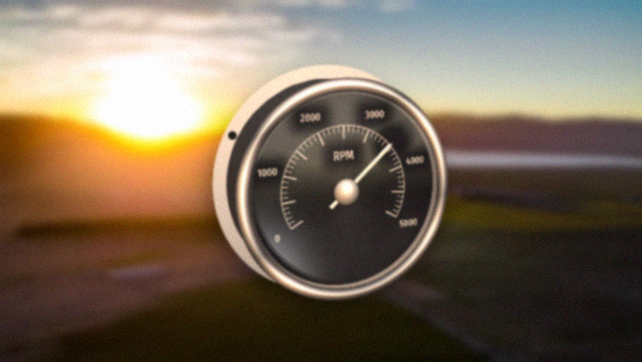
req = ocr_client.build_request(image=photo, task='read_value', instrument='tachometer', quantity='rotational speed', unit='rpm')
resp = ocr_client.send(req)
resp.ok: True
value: 3500 rpm
